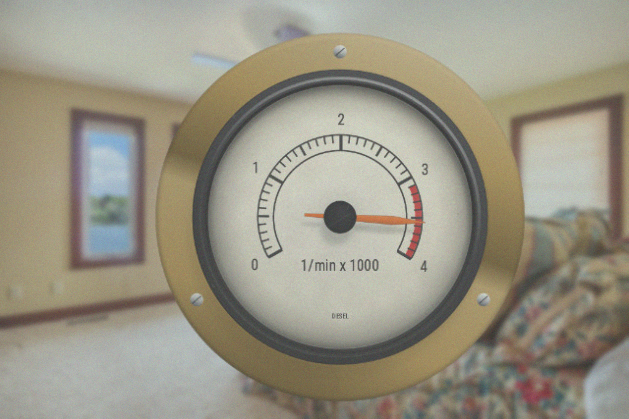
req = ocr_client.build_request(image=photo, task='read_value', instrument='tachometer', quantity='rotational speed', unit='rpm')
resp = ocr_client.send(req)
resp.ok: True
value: 3550 rpm
